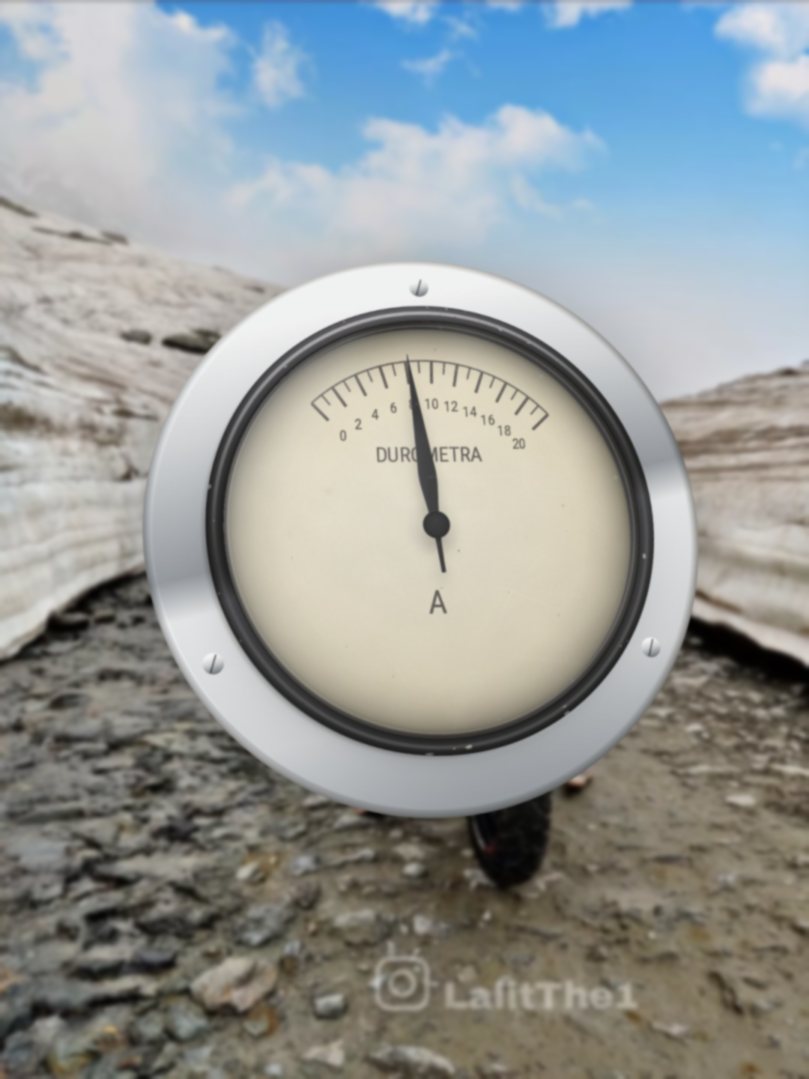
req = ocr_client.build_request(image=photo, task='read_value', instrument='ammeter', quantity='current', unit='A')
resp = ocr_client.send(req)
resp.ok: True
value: 8 A
